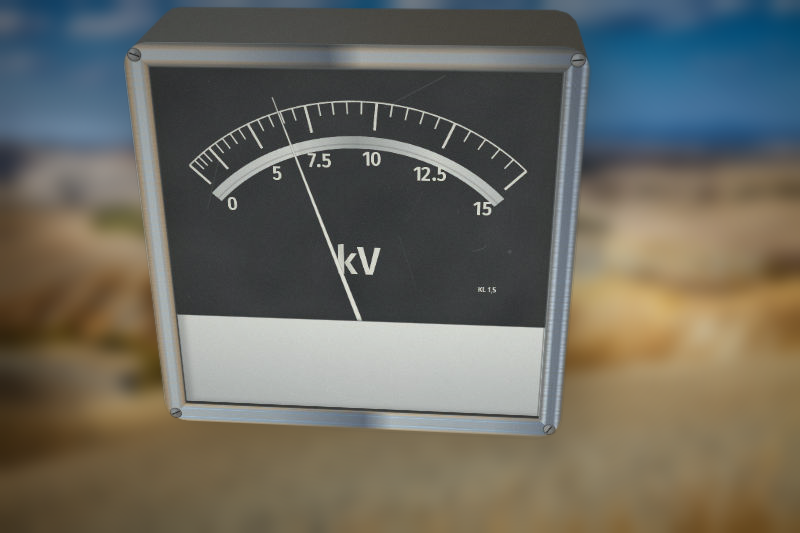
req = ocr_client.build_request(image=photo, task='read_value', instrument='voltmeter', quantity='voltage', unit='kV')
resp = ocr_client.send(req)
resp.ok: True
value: 6.5 kV
